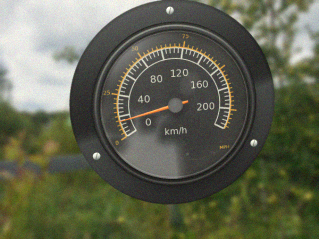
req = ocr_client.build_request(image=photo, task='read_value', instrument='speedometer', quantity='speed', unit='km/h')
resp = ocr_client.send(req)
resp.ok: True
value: 16 km/h
